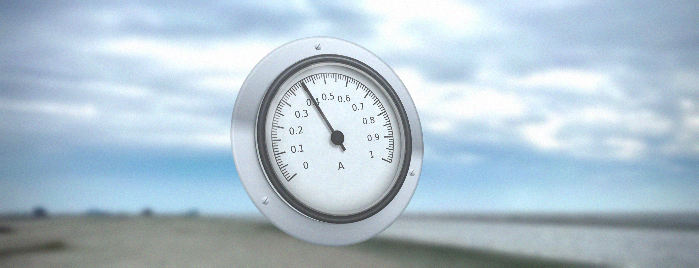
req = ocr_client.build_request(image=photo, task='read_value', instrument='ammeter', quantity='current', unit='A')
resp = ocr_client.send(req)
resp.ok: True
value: 0.4 A
